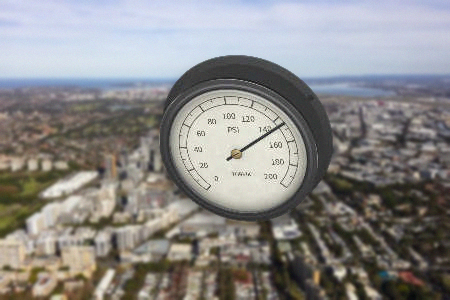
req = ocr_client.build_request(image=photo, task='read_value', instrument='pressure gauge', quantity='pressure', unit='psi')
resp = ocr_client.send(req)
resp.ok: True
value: 145 psi
